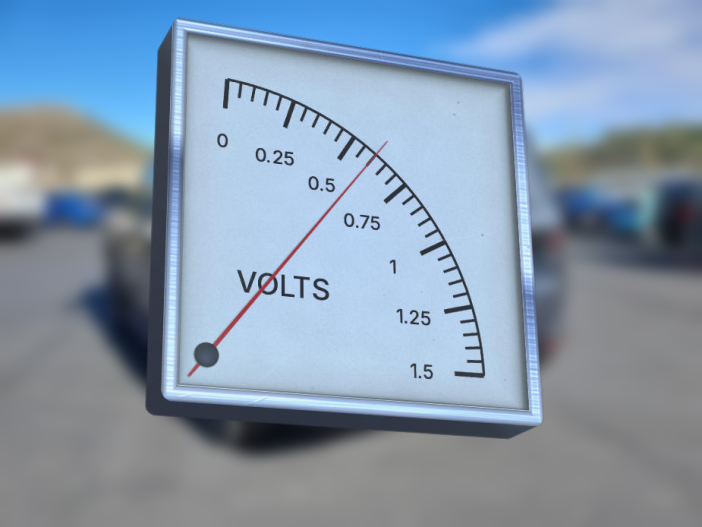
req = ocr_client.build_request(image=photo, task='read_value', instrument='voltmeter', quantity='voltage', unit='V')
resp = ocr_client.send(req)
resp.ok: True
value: 0.6 V
